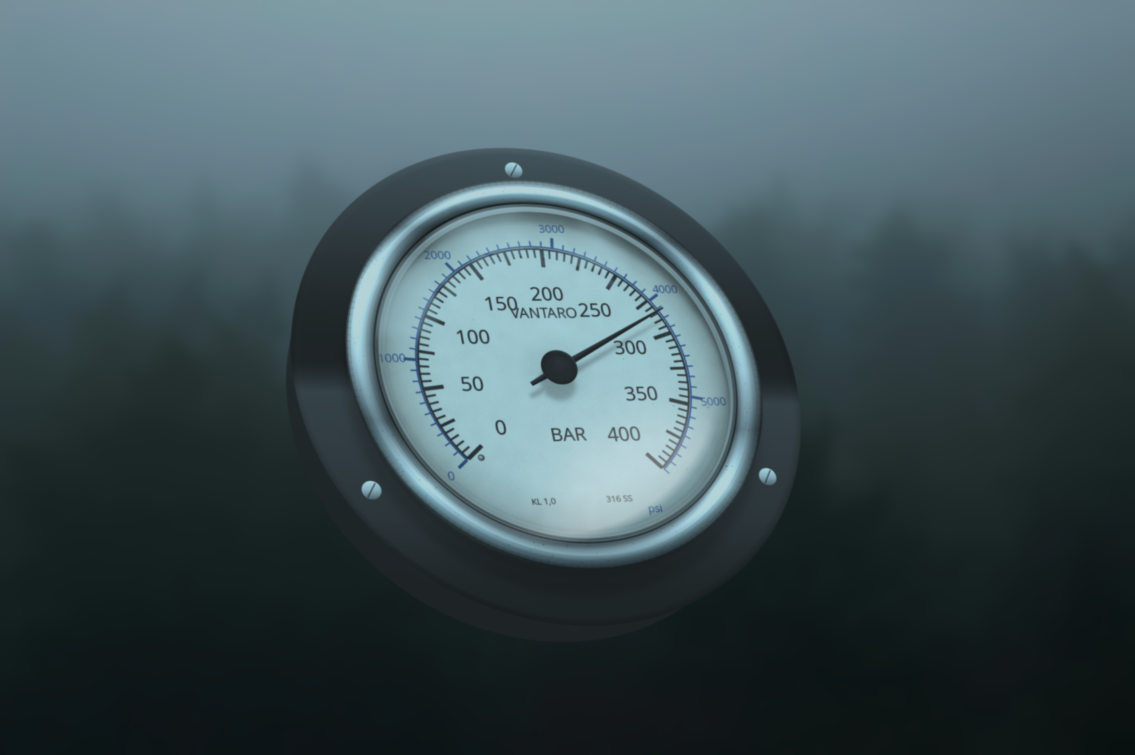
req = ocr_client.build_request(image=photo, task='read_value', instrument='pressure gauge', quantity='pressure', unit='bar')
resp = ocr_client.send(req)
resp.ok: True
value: 285 bar
